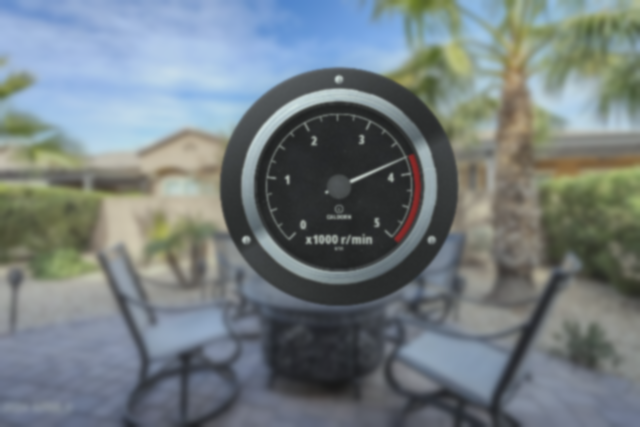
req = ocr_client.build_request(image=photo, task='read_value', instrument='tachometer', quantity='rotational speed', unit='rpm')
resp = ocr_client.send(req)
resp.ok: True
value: 3750 rpm
